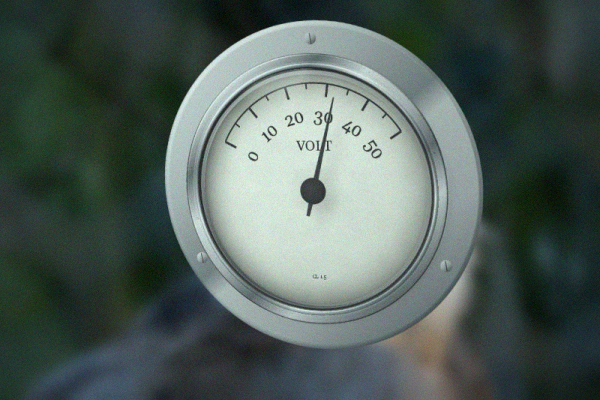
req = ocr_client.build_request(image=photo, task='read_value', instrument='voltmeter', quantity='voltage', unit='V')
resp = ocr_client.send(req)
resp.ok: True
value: 32.5 V
